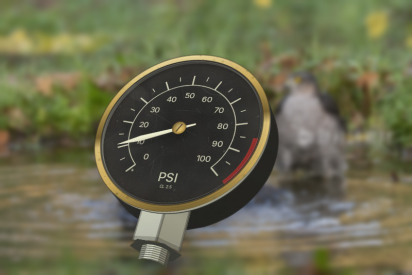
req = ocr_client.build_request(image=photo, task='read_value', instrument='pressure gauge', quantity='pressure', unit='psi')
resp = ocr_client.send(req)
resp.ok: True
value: 10 psi
